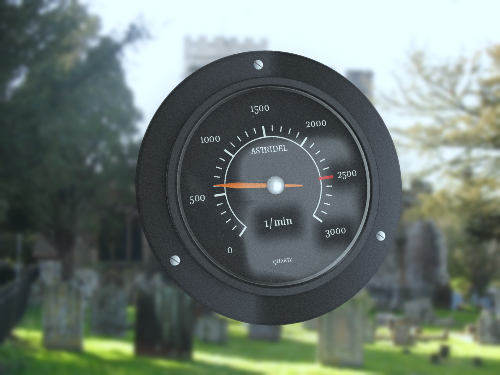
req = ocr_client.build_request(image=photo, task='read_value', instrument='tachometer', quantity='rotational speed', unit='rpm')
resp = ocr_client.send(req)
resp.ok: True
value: 600 rpm
